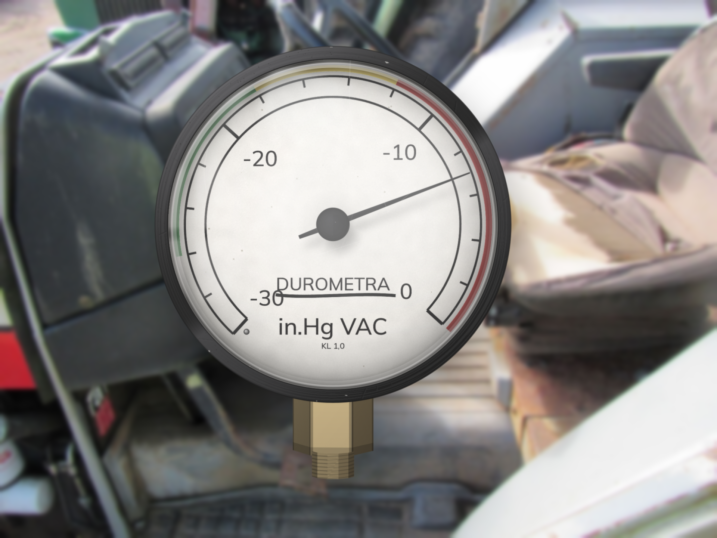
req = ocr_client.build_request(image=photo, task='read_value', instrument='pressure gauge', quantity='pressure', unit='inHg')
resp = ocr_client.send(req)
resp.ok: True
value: -7 inHg
